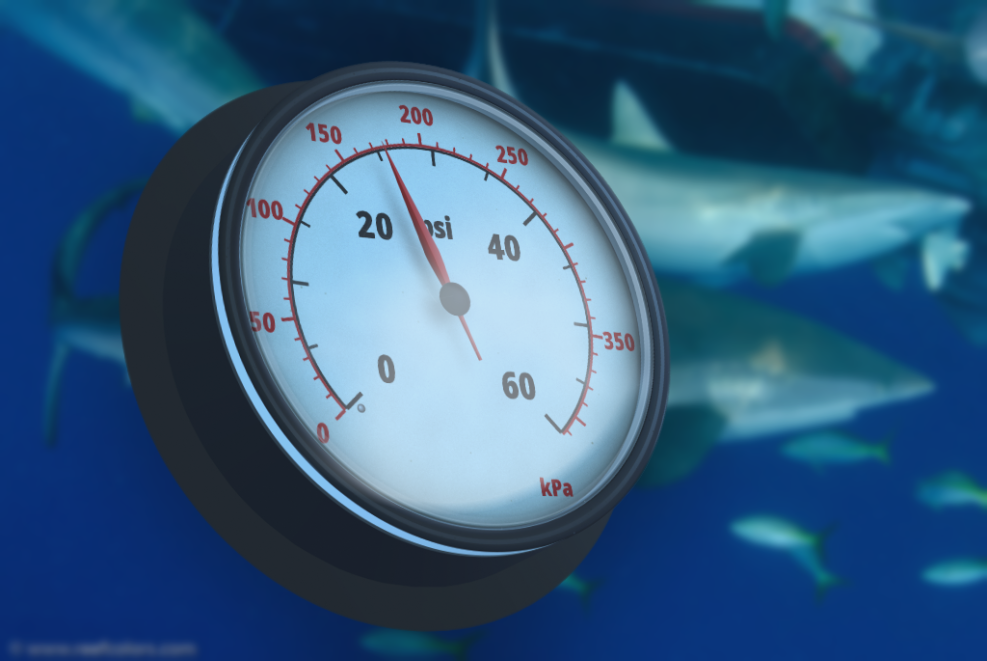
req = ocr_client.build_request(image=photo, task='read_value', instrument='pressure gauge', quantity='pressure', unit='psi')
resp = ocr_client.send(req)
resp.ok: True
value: 25 psi
